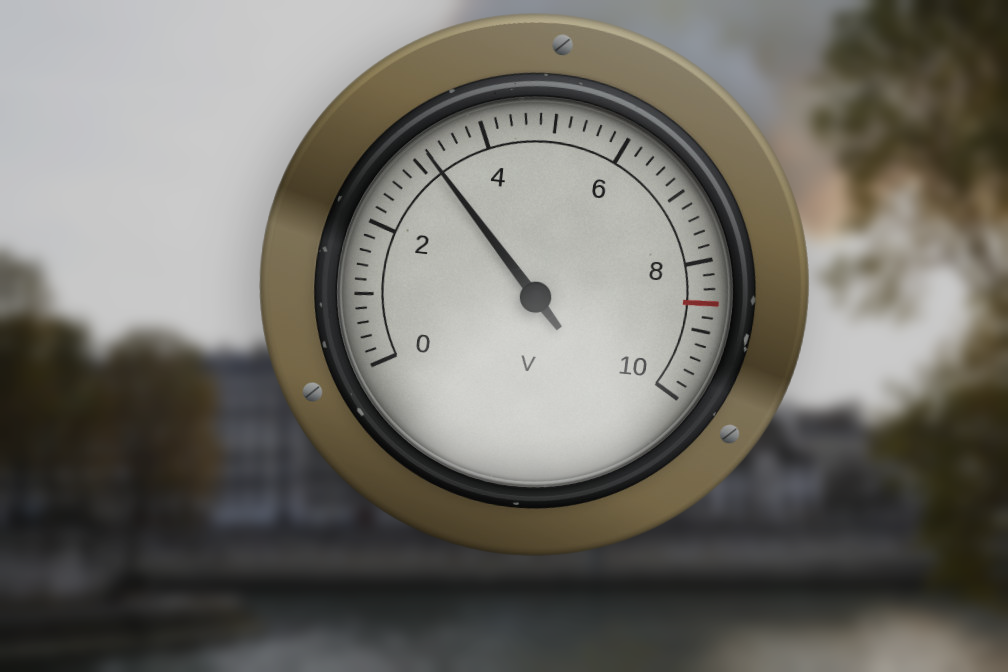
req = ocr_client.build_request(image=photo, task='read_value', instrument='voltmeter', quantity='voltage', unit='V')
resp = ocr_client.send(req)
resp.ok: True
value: 3.2 V
